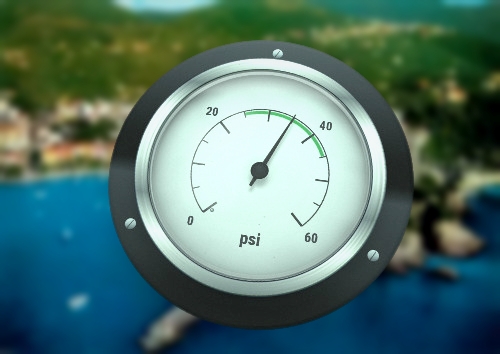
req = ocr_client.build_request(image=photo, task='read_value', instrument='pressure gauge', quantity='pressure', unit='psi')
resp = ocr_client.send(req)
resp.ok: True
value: 35 psi
